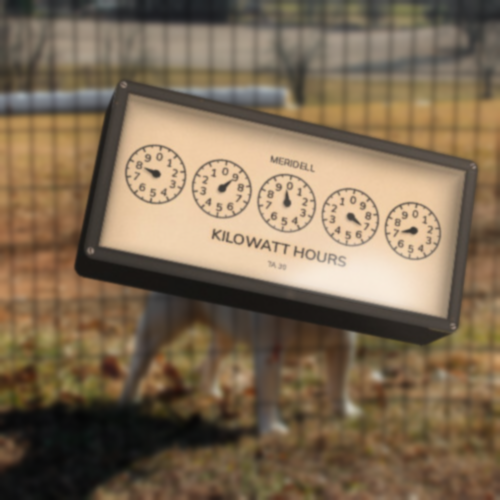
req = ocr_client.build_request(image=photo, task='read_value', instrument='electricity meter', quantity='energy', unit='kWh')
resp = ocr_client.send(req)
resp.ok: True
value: 78967 kWh
